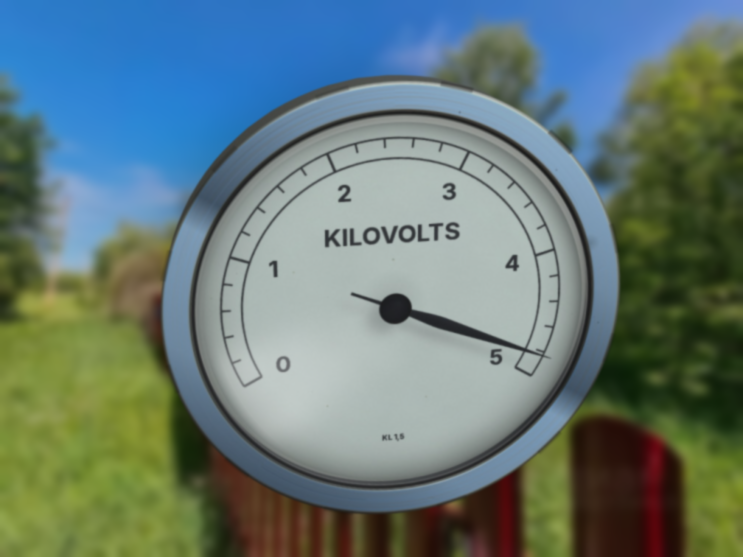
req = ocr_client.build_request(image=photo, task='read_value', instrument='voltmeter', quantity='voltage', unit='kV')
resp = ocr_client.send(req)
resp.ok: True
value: 4.8 kV
